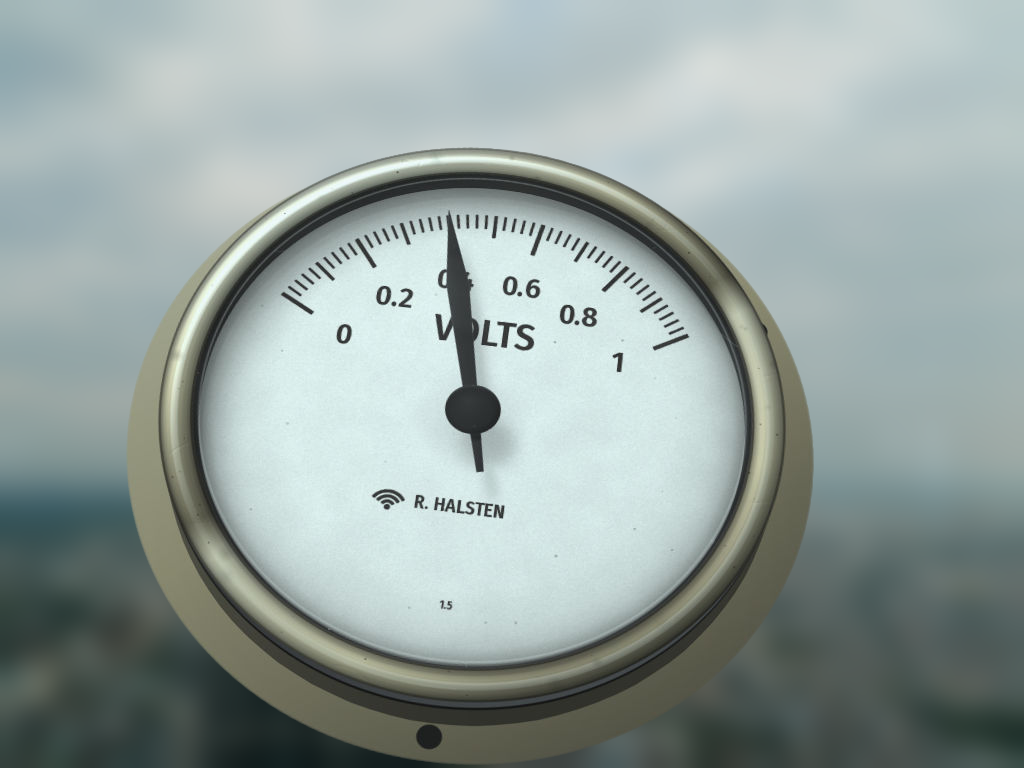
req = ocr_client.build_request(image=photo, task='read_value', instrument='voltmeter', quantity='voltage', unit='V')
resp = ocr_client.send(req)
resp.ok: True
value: 0.4 V
